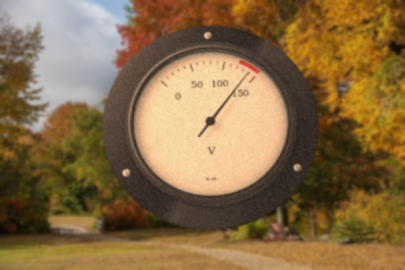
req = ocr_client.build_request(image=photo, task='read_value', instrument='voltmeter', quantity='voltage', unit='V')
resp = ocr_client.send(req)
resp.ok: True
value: 140 V
